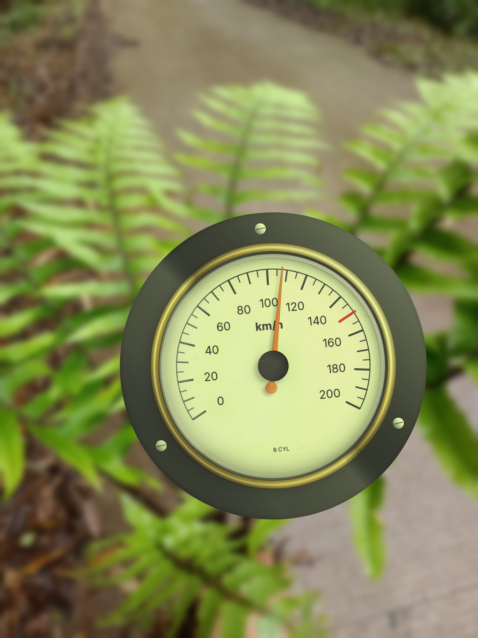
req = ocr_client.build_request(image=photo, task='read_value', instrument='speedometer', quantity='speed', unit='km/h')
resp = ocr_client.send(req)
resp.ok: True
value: 107.5 km/h
